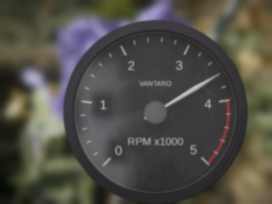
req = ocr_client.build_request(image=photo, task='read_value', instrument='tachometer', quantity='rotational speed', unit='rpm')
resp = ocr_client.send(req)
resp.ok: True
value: 3600 rpm
